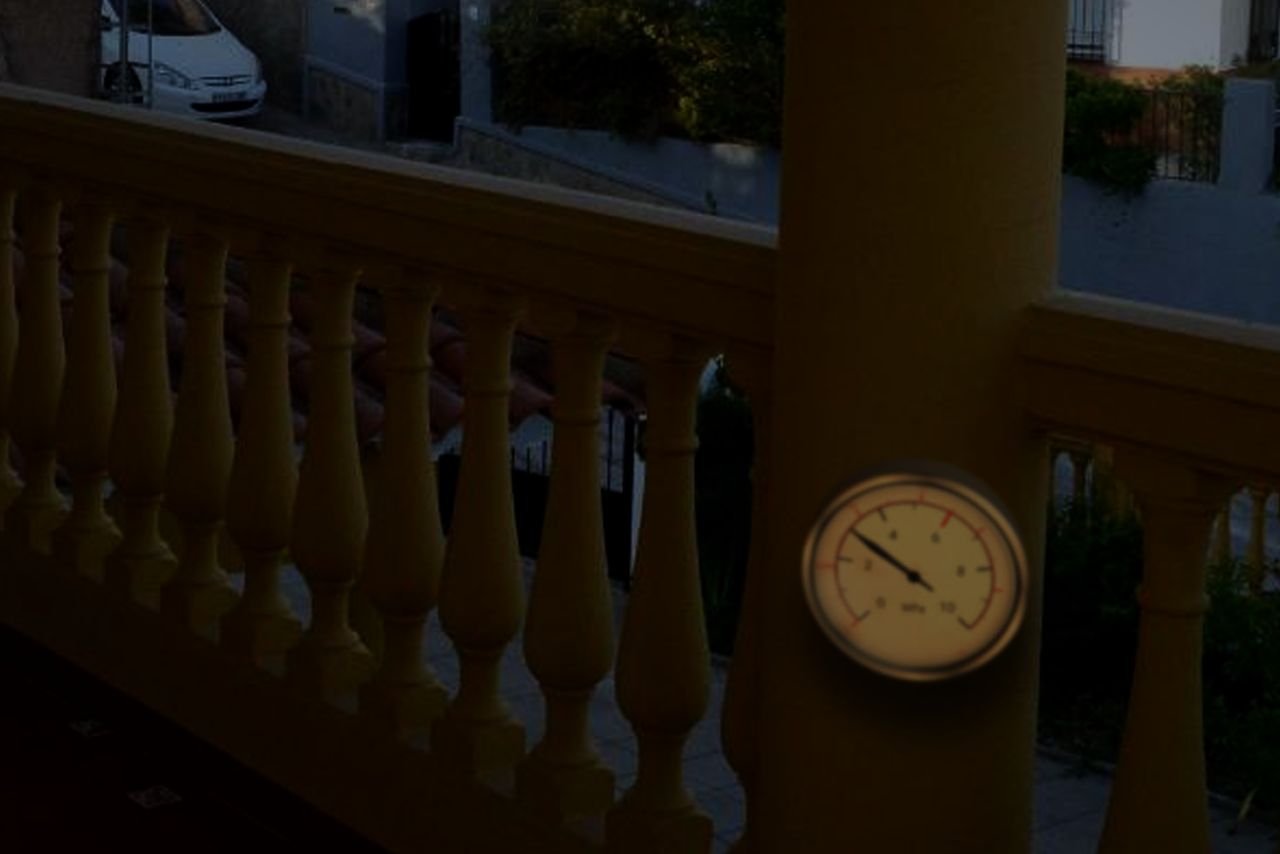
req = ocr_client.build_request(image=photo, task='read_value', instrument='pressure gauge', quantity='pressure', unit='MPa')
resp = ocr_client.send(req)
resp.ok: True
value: 3 MPa
